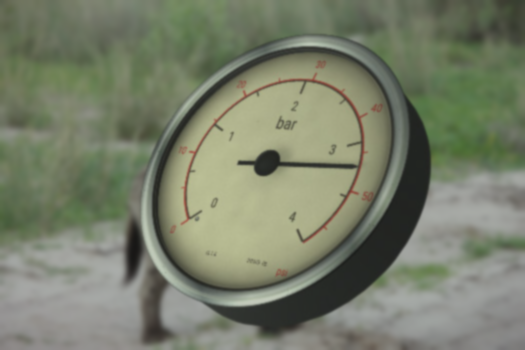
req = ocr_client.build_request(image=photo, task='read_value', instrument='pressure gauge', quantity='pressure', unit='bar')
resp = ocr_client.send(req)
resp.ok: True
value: 3.25 bar
